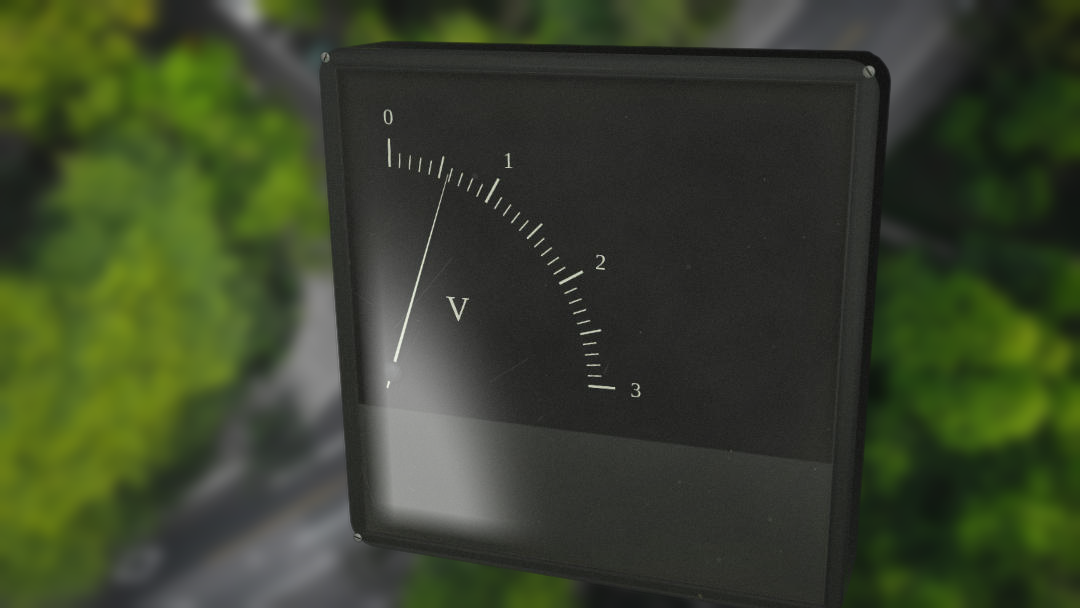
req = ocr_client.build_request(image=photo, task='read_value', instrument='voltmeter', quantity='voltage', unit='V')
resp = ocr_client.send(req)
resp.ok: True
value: 0.6 V
